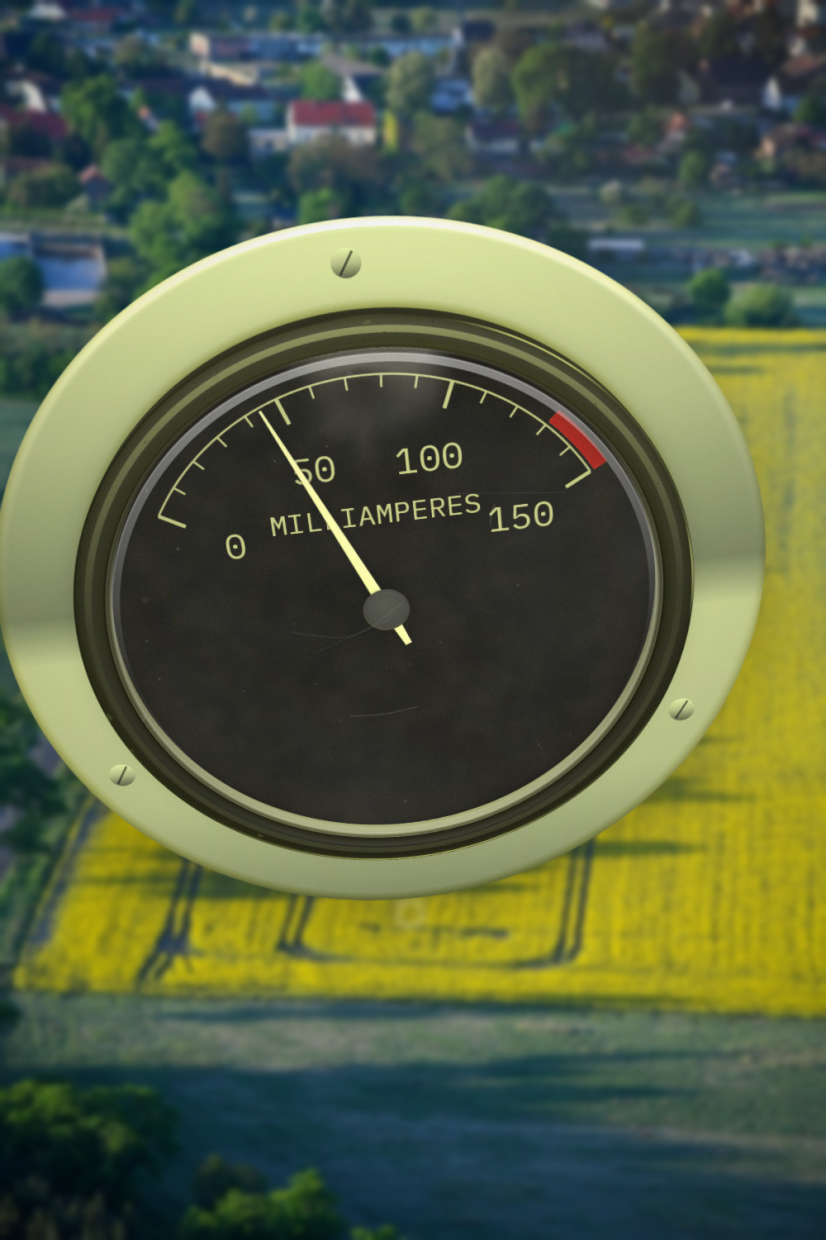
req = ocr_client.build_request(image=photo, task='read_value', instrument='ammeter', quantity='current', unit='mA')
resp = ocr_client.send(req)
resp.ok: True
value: 45 mA
